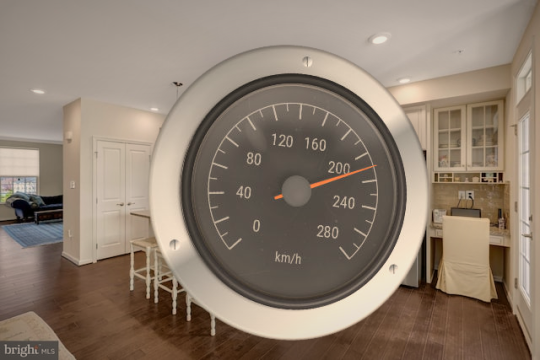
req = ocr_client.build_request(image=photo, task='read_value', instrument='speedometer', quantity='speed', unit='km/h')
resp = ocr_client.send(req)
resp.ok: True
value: 210 km/h
